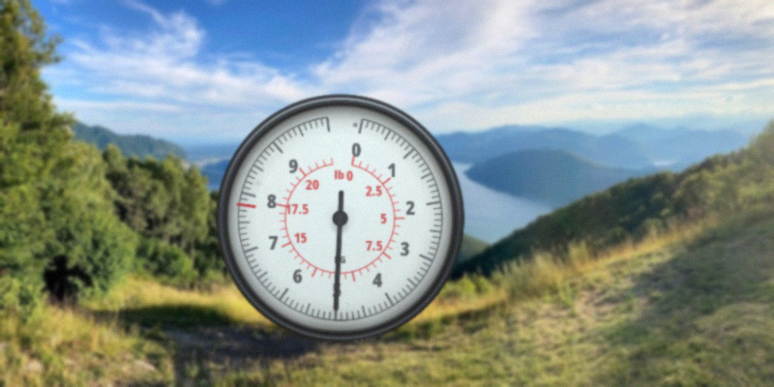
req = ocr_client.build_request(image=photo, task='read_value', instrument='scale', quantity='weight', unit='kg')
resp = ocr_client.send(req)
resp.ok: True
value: 5 kg
